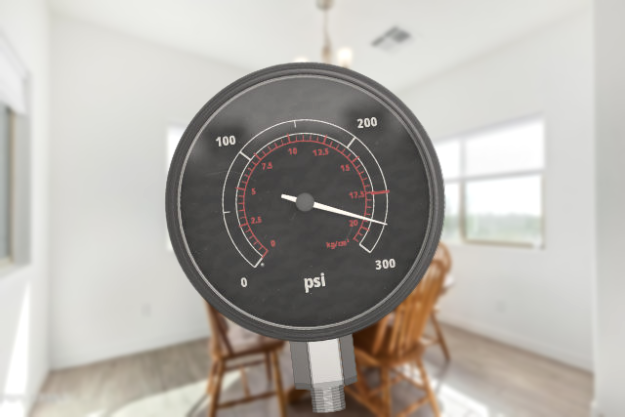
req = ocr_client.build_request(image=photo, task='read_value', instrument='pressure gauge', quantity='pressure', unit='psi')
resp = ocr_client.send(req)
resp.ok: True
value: 275 psi
